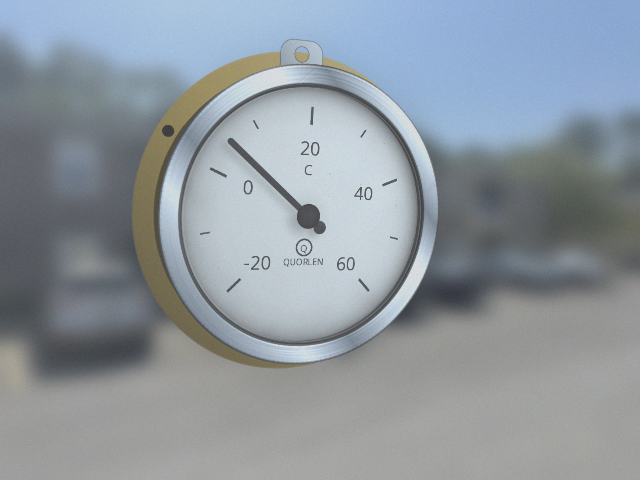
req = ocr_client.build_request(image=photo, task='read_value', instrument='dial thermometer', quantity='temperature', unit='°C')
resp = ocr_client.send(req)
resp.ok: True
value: 5 °C
